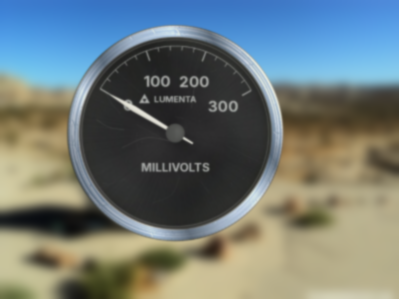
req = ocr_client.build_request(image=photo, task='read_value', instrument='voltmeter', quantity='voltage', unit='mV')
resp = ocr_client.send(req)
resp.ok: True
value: 0 mV
